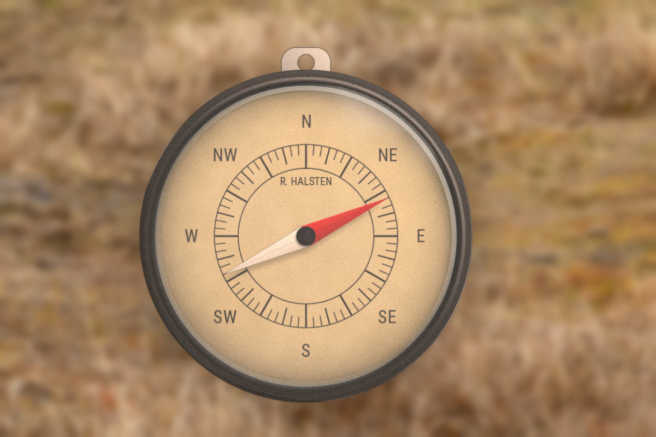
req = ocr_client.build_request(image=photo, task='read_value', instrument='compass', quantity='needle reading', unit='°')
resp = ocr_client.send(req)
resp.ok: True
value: 65 °
